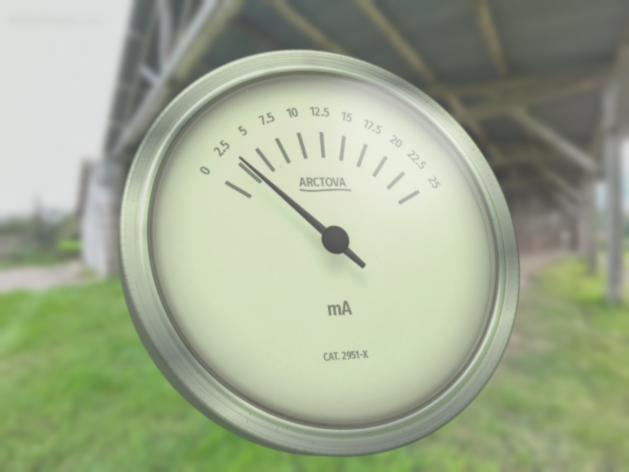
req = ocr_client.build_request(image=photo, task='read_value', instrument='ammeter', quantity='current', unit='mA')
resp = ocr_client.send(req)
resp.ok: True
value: 2.5 mA
